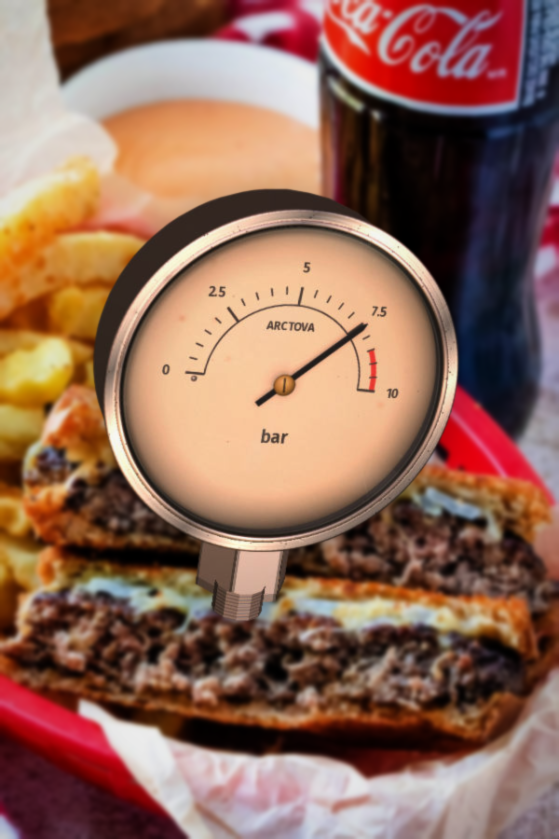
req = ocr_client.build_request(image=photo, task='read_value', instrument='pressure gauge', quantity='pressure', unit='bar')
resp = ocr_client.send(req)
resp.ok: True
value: 7.5 bar
